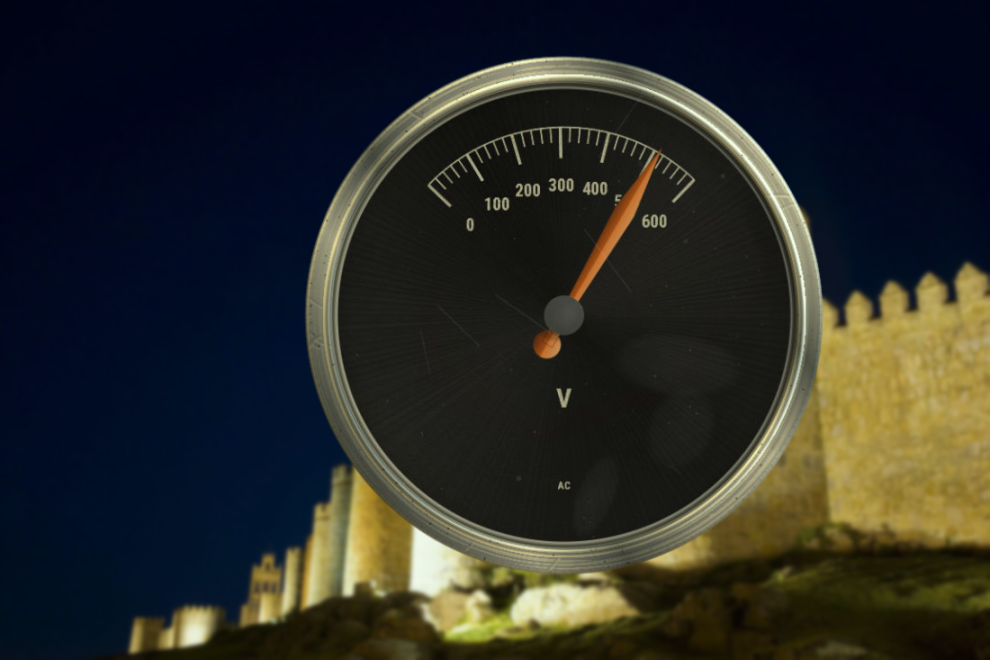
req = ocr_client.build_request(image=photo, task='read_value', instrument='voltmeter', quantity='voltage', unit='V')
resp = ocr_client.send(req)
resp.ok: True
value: 510 V
